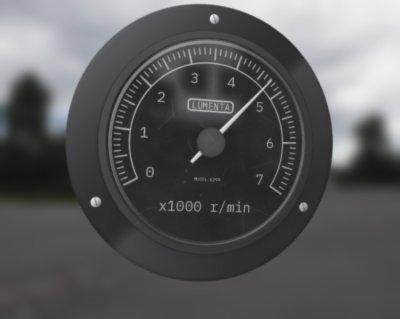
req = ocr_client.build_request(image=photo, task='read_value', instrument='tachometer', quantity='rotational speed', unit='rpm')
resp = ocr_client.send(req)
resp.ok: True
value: 4700 rpm
